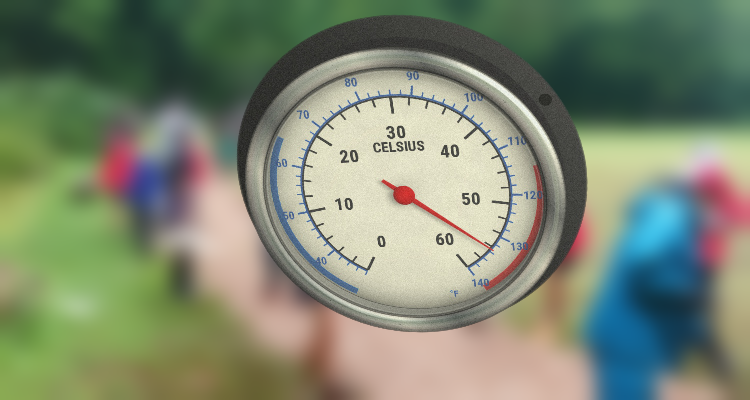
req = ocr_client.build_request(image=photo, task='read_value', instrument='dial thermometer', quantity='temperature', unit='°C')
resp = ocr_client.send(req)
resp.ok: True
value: 56 °C
